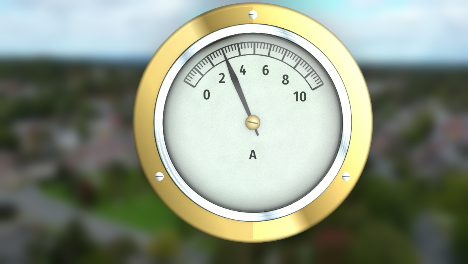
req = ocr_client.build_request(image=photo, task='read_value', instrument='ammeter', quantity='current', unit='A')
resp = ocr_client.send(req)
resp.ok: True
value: 3 A
